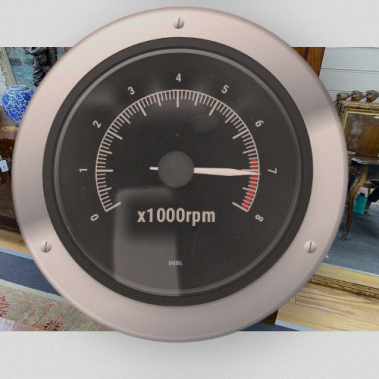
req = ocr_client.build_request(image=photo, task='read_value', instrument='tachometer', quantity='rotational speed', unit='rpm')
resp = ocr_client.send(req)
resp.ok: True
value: 7100 rpm
